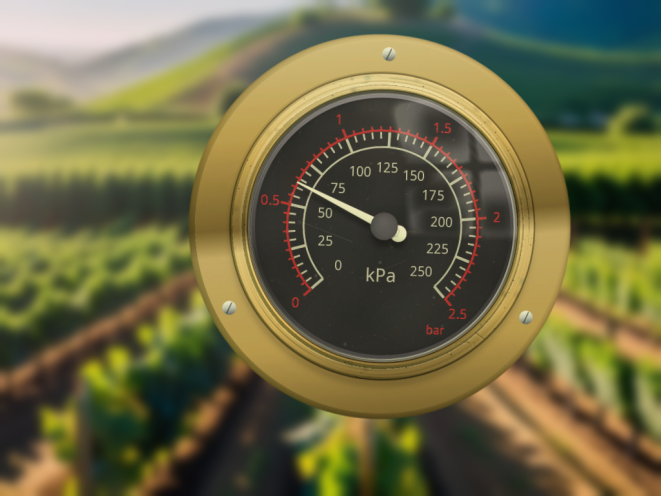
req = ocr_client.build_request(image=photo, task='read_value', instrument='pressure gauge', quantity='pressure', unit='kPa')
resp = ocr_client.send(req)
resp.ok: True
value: 62.5 kPa
